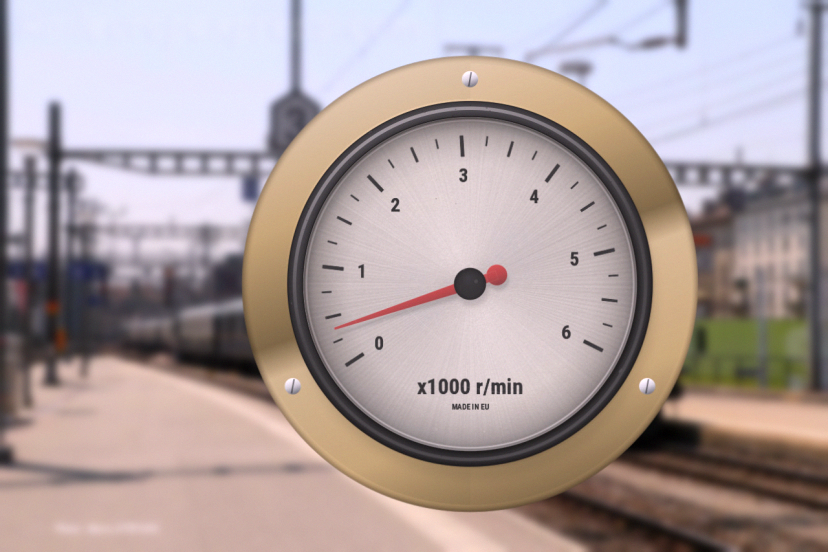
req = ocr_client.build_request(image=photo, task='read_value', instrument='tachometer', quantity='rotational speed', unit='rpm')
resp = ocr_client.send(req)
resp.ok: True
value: 375 rpm
